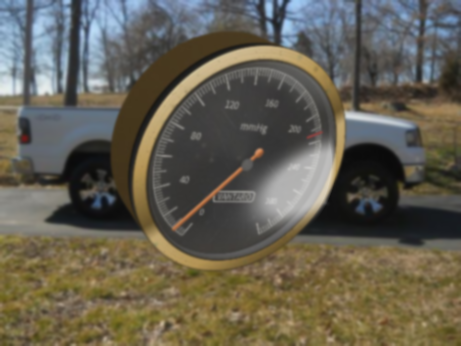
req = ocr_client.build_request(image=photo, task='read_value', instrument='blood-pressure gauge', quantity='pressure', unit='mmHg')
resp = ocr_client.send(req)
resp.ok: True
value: 10 mmHg
